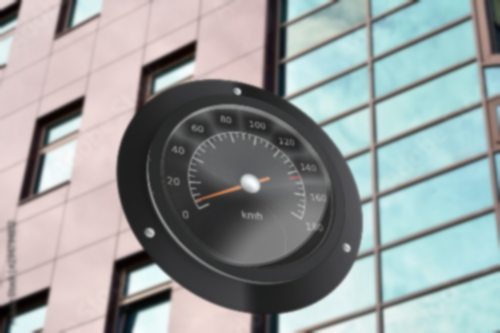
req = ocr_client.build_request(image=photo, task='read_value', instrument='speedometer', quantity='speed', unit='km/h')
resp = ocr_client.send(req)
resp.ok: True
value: 5 km/h
